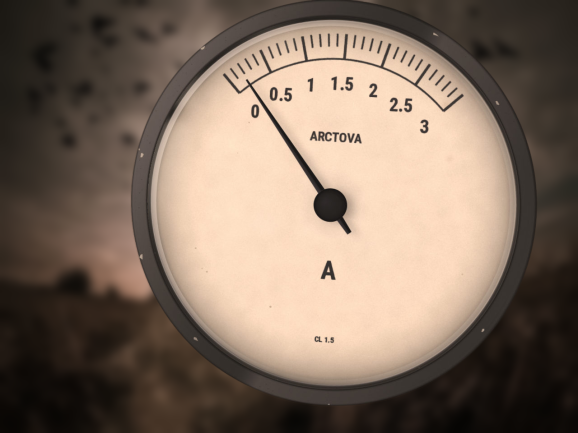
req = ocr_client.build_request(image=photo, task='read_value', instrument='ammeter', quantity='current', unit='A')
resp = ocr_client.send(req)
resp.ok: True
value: 0.2 A
